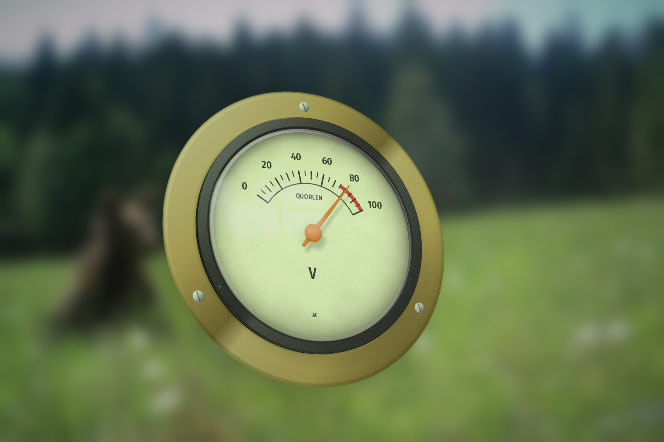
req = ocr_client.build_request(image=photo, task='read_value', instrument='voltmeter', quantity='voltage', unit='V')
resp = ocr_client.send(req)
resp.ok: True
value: 80 V
